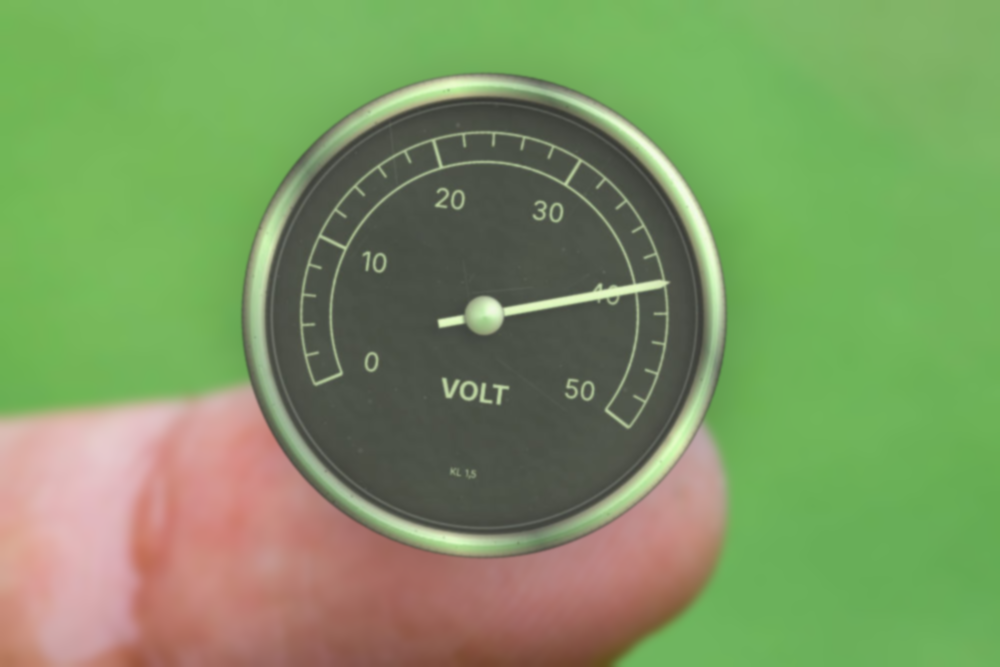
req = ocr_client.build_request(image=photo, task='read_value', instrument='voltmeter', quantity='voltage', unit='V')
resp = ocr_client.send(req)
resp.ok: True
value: 40 V
